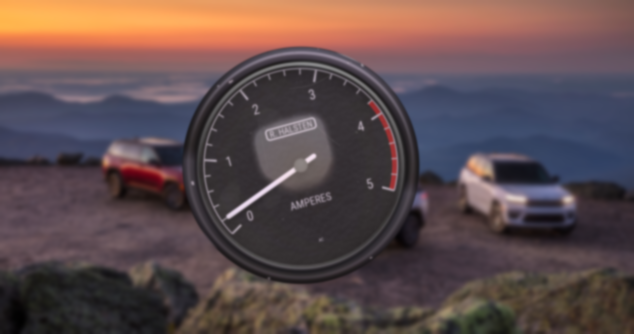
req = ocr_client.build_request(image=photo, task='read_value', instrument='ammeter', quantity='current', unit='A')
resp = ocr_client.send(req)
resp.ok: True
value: 0.2 A
